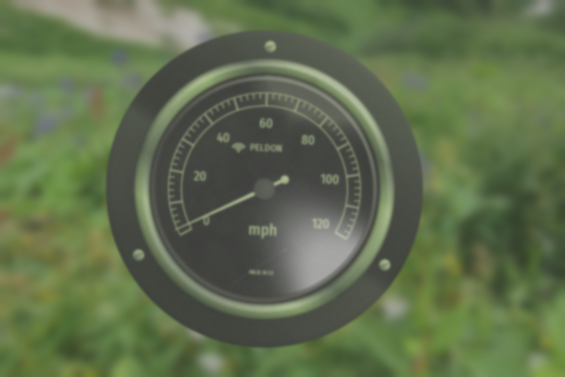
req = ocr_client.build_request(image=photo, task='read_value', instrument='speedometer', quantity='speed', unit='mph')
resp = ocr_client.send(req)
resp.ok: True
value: 2 mph
